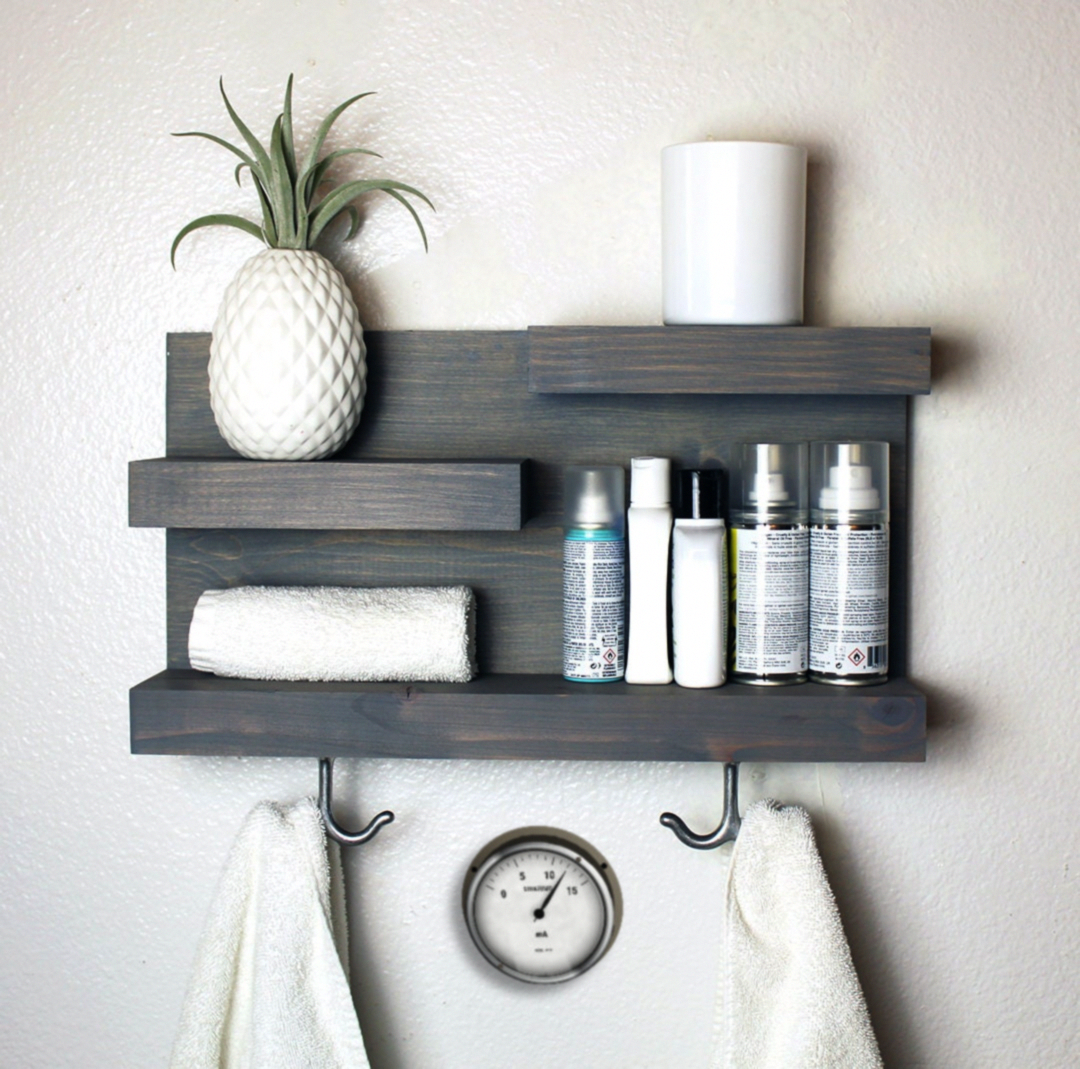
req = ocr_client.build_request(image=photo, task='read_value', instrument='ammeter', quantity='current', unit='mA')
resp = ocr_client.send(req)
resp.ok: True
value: 12 mA
